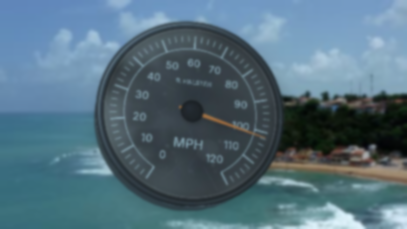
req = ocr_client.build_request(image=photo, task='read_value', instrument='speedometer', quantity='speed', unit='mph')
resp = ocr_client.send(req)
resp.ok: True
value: 102 mph
